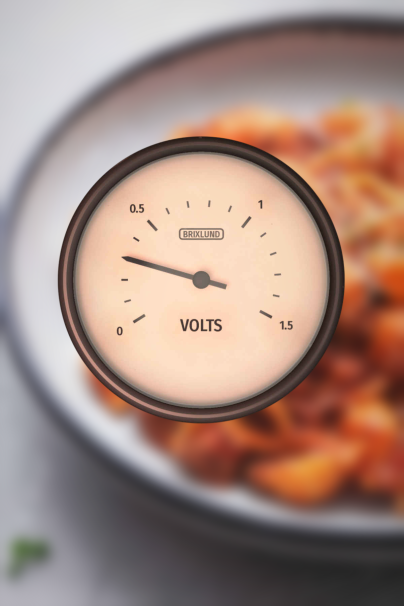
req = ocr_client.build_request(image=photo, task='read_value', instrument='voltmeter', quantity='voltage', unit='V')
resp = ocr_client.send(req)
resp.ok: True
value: 0.3 V
